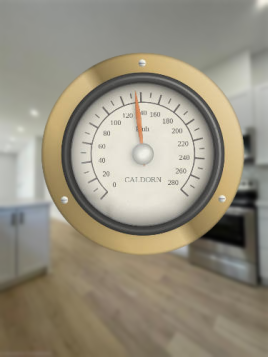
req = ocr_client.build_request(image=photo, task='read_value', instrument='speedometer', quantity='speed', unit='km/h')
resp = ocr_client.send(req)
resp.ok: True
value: 135 km/h
